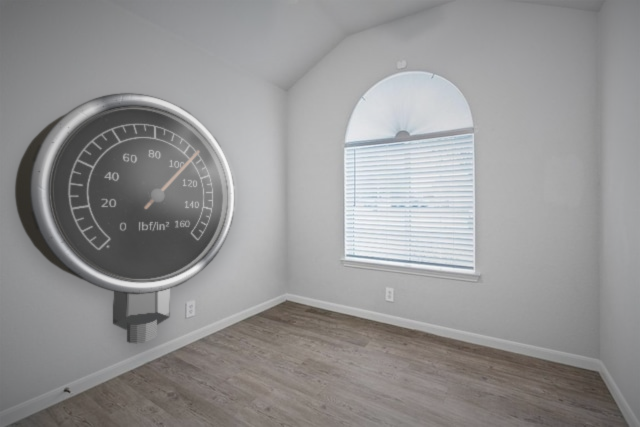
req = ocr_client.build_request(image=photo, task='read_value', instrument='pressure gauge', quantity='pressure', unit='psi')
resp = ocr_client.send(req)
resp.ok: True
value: 105 psi
